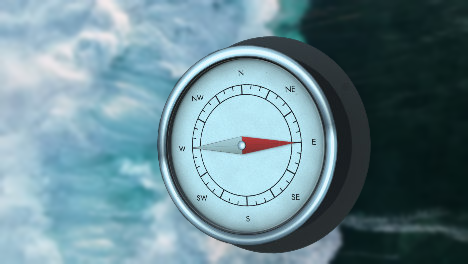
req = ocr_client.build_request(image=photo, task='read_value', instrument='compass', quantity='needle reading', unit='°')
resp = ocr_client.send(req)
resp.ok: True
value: 90 °
